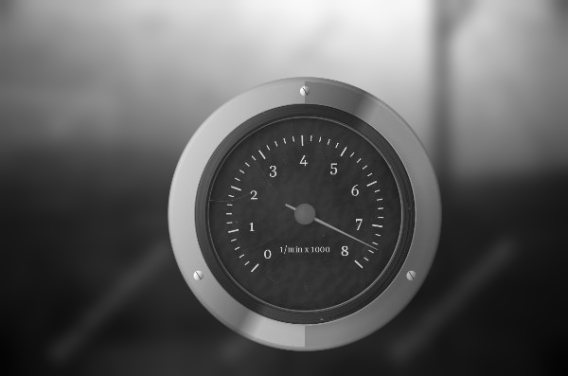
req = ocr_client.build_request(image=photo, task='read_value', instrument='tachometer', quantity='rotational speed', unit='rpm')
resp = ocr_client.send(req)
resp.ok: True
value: 7500 rpm
